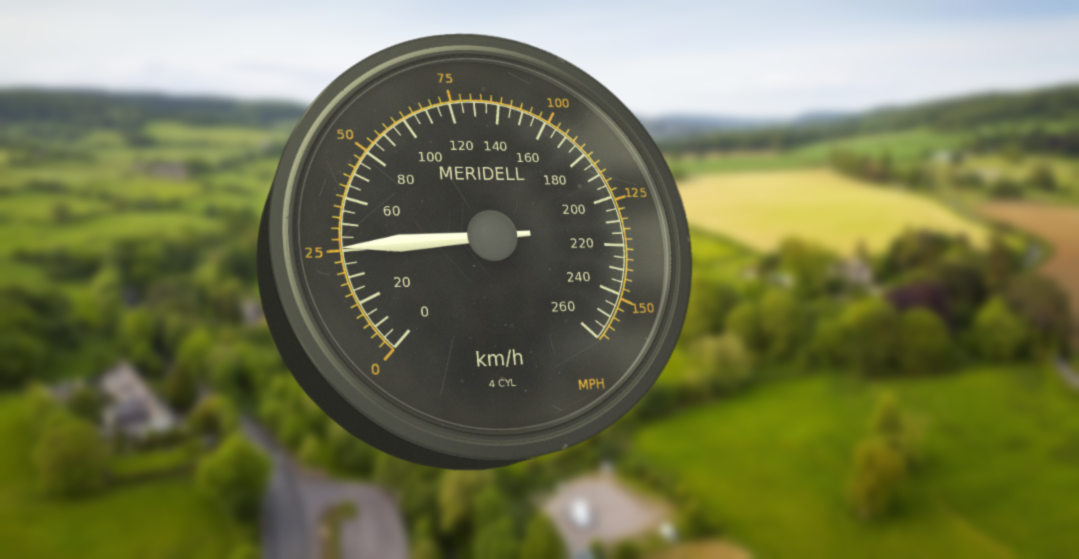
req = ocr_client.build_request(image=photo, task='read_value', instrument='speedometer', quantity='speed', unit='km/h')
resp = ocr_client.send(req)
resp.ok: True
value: 40 km/h
